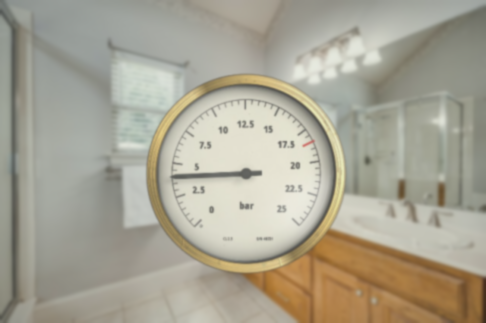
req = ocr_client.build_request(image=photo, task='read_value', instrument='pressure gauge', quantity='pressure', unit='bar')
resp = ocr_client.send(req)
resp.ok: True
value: 4 bar
